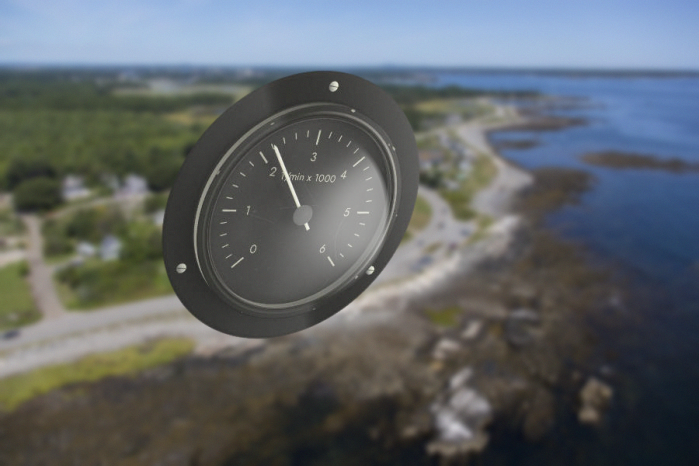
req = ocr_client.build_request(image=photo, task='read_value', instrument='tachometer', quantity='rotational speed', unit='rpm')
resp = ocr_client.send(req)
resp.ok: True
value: 2200 rpm
